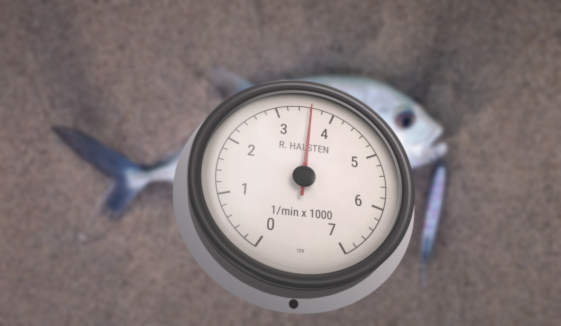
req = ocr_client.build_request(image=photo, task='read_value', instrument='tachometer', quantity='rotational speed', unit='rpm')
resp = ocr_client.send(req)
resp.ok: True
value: 3600 rpm
